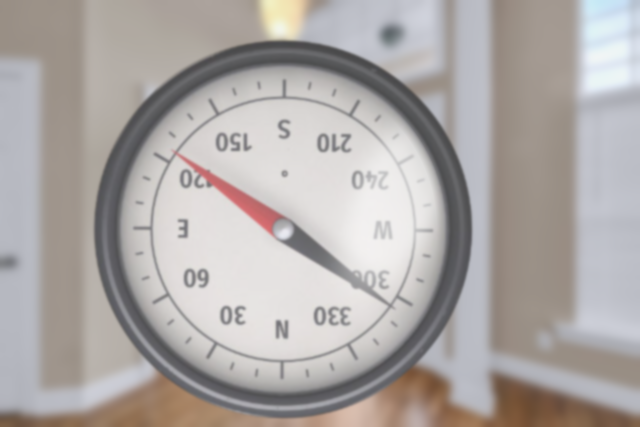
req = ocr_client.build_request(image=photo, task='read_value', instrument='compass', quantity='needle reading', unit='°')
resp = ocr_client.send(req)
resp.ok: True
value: 125 °
